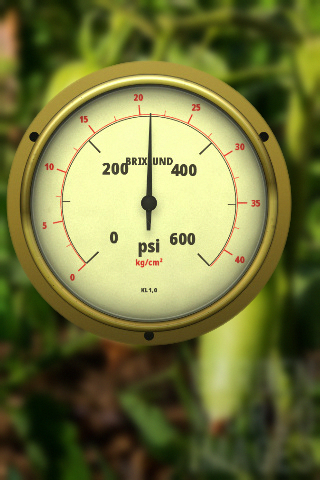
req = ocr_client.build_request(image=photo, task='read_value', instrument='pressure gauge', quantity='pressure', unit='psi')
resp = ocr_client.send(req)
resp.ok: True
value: 300 psi
